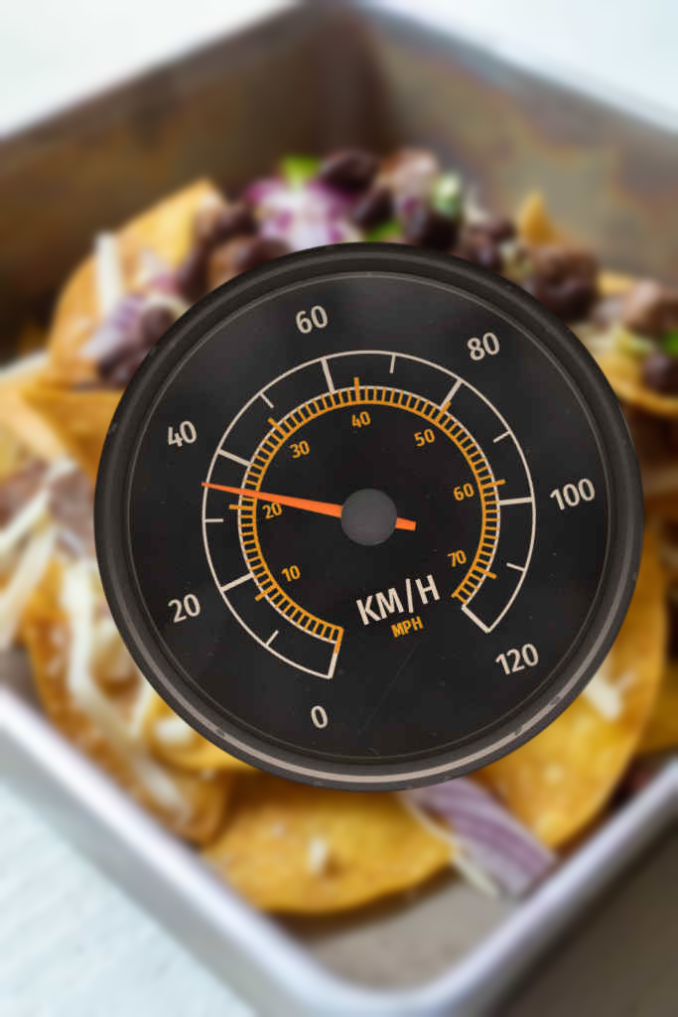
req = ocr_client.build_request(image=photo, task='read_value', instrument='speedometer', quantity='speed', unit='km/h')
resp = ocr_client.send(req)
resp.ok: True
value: 35 km/h
